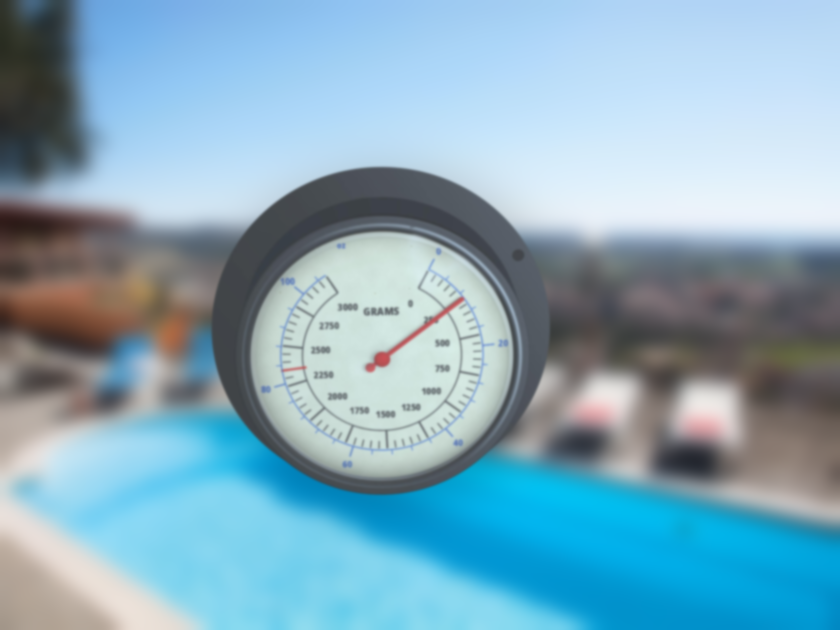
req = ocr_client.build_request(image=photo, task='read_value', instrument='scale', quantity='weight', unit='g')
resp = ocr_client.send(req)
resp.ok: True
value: 250 g
